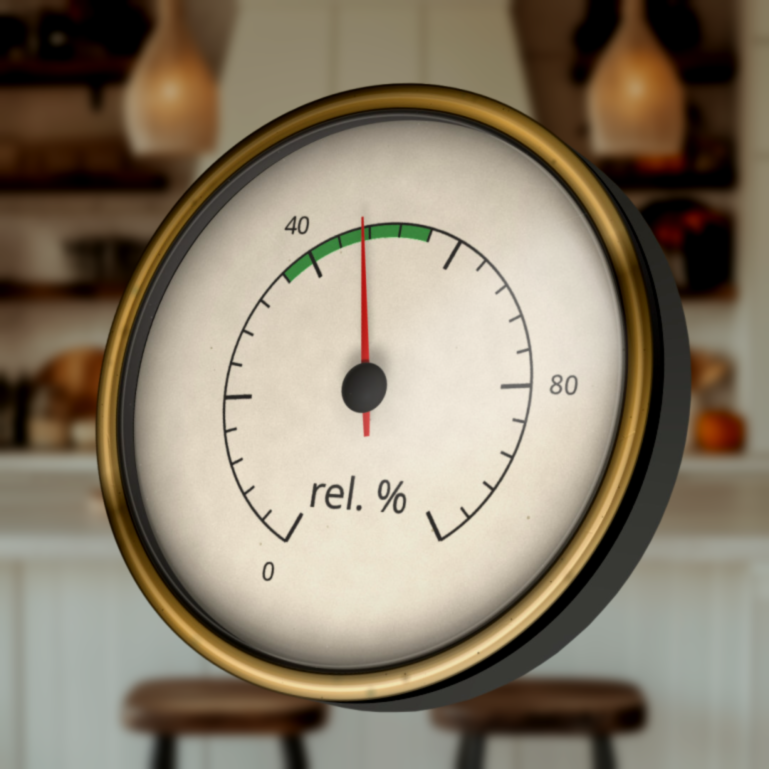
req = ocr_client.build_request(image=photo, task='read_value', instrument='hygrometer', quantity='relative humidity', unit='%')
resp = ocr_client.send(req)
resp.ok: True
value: 48 %
